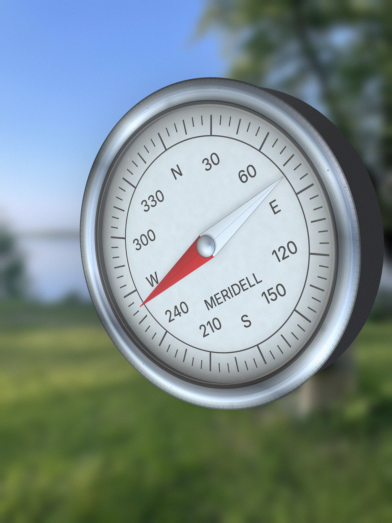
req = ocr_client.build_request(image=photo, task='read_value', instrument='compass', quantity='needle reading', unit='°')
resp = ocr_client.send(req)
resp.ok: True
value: 260 °
